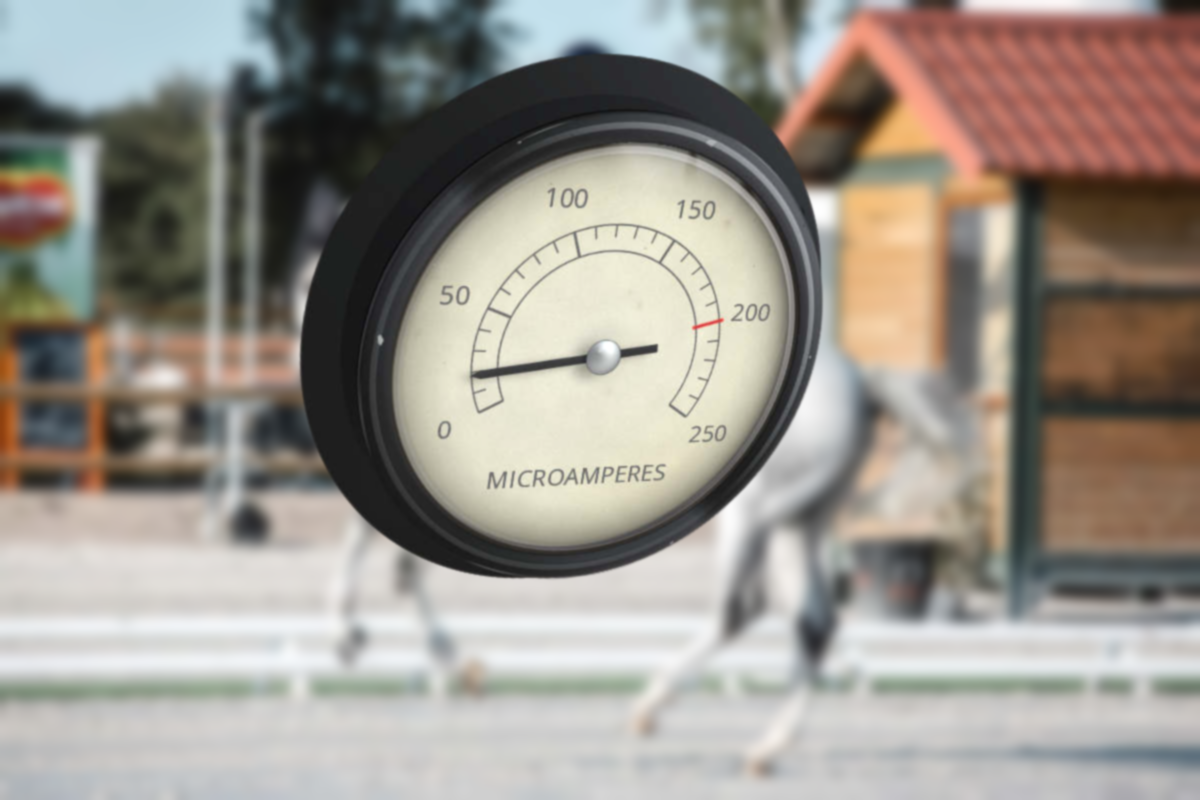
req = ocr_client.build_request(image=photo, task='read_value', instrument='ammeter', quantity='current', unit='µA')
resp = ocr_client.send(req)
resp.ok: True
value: 20 µA
